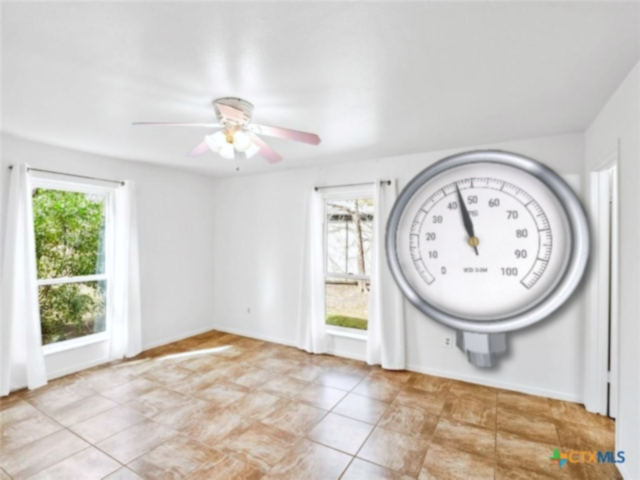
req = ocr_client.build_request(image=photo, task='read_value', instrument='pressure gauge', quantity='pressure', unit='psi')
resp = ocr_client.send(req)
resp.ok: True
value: 45 psi
